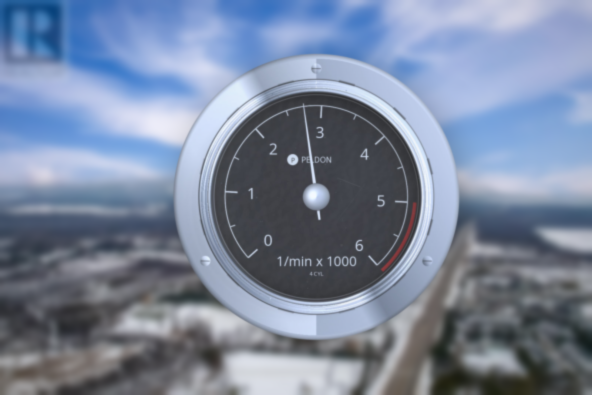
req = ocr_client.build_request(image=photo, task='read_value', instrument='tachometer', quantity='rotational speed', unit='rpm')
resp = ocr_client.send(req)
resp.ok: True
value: 2750 rpm
